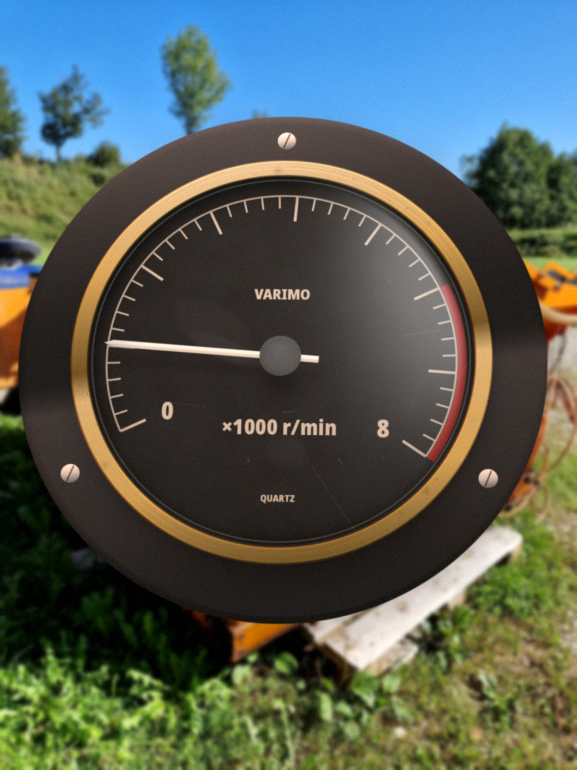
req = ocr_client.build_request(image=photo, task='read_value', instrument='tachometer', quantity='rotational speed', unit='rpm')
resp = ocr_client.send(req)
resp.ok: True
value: 1000 rpm
